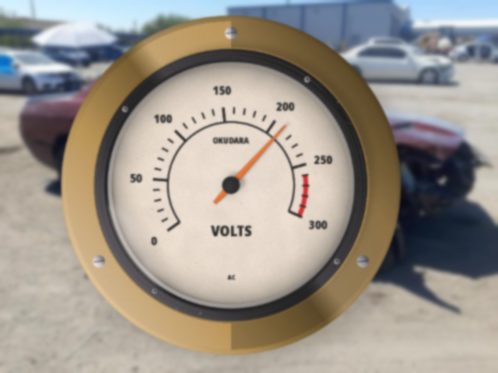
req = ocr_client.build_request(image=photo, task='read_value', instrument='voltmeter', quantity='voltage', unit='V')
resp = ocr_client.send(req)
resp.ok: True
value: 210 V
